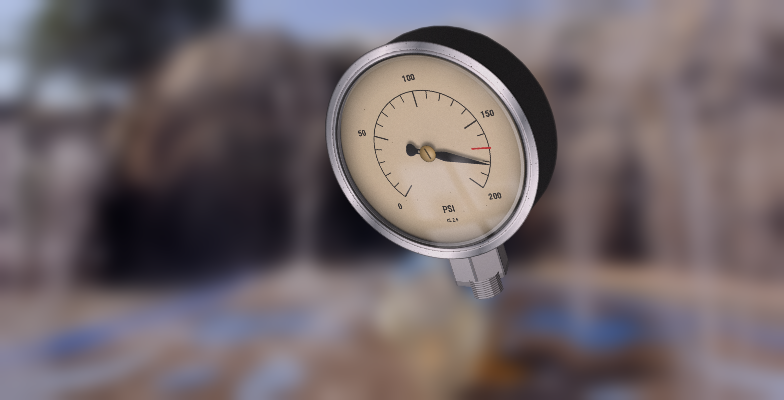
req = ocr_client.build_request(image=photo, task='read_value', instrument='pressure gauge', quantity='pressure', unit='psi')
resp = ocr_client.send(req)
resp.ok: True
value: 180 psi
